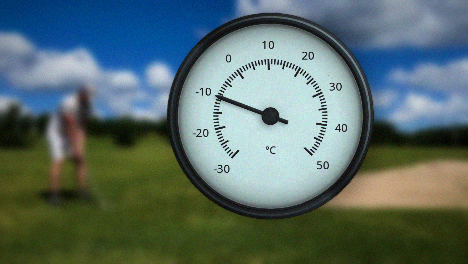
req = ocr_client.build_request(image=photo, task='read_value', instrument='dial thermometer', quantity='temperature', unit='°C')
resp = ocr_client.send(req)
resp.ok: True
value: -10 °C
